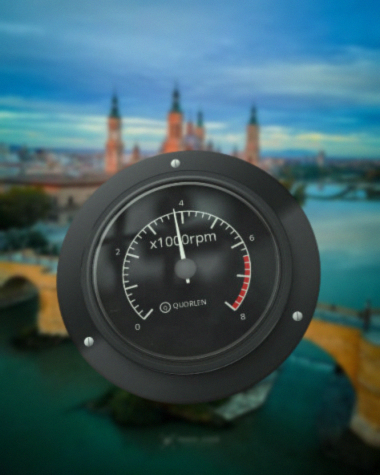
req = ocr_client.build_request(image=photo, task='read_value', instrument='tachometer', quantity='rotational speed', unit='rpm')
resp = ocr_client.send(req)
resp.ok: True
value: 3800 rpm
